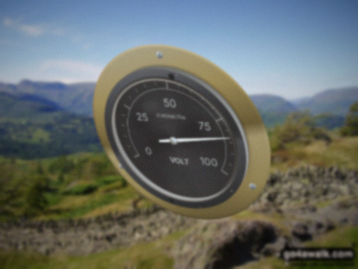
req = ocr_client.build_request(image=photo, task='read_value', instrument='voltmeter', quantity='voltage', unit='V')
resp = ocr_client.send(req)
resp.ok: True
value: 82.5 V
